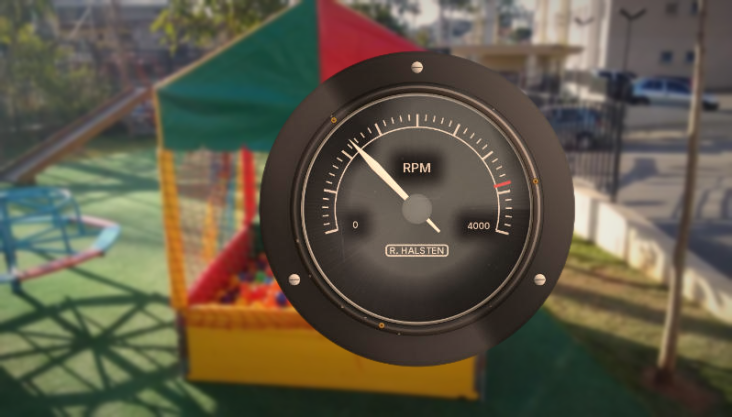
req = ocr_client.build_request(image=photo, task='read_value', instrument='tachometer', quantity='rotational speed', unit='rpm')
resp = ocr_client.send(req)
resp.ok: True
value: 1150 rpm
